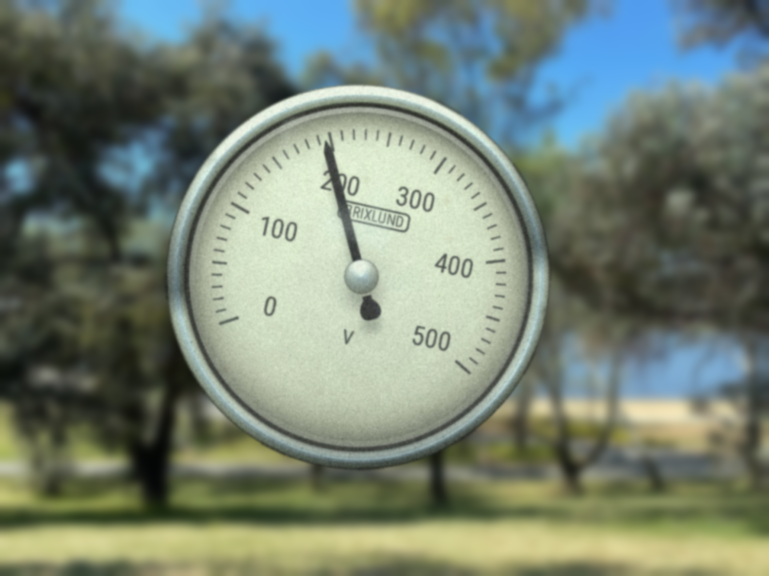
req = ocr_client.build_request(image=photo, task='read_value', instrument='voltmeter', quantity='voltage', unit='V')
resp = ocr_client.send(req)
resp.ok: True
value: 195 V
